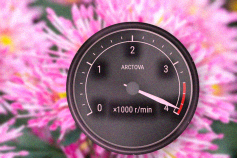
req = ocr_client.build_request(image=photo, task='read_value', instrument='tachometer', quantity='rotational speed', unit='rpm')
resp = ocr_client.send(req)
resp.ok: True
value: 3900 rpm
